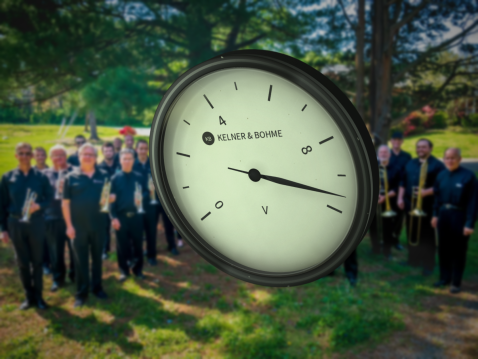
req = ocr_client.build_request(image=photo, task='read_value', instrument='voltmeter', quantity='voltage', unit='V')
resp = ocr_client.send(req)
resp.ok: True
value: 9.5 V
